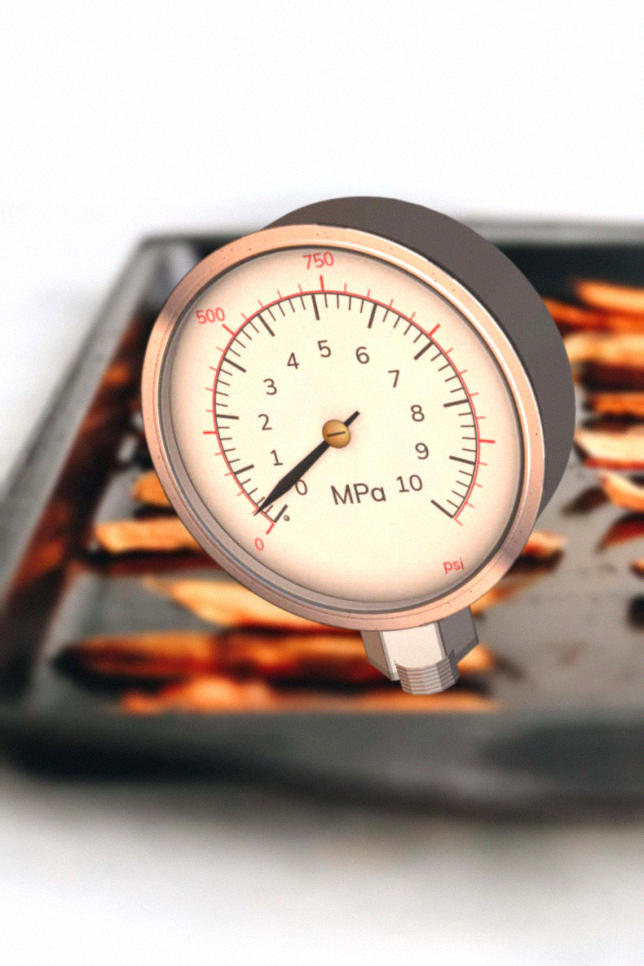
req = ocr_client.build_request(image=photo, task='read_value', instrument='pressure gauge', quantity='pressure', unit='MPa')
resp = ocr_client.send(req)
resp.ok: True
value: 0.3 MPa
